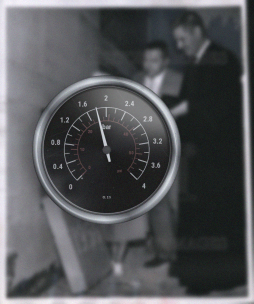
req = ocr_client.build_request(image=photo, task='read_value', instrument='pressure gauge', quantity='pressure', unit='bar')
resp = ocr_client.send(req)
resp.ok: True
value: 1.8 bar
